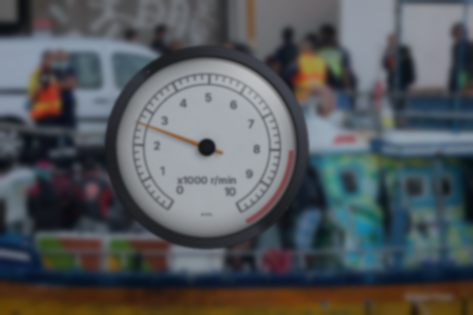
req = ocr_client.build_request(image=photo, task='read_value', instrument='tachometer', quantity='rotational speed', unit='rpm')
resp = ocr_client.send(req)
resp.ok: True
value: 2600 rpm
